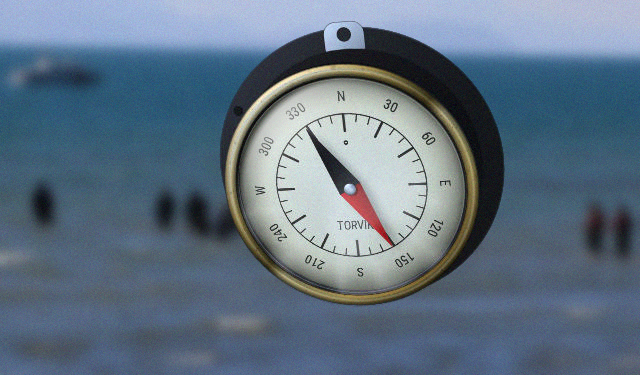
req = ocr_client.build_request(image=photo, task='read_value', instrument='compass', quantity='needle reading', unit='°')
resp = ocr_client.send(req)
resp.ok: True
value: 150 °
